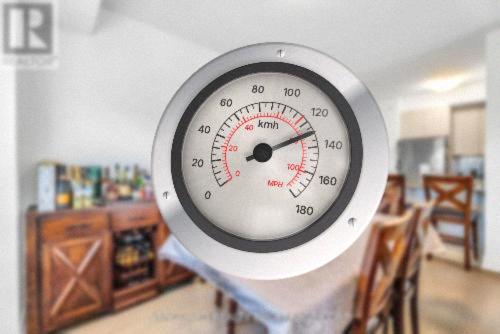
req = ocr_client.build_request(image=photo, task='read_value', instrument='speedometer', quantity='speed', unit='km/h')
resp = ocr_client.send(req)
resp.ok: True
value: 130 km/h
